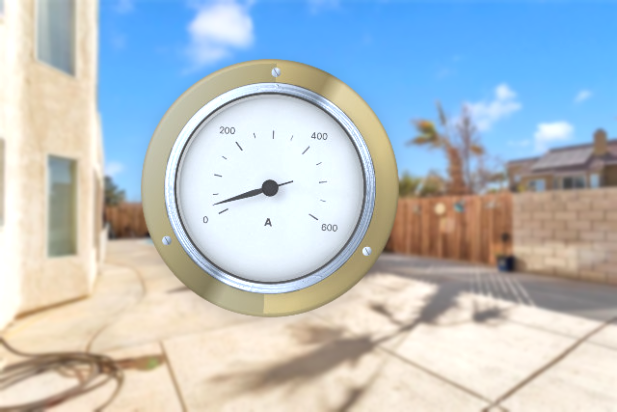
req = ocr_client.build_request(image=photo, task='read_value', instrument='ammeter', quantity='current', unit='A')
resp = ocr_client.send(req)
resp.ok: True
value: 25 A
